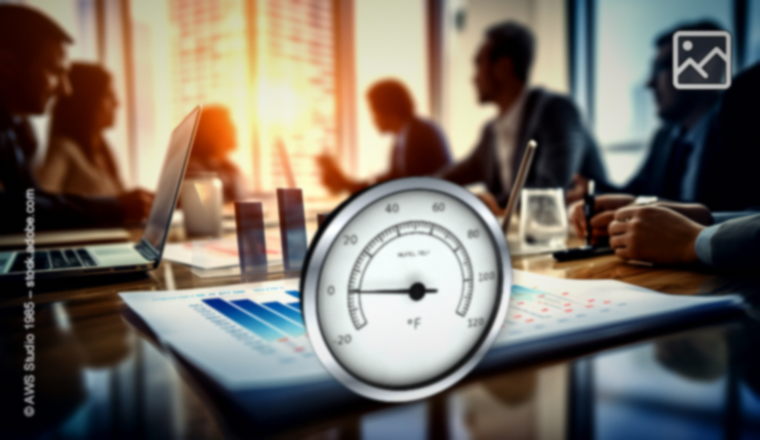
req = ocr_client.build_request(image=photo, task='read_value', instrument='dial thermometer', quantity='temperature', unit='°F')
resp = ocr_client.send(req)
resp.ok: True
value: 0 °F
